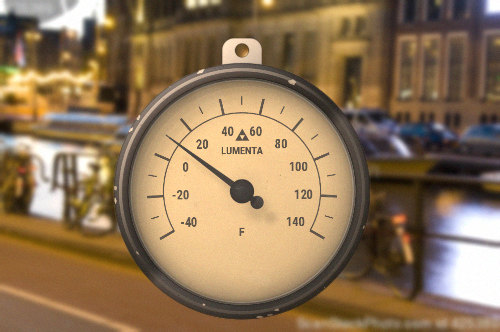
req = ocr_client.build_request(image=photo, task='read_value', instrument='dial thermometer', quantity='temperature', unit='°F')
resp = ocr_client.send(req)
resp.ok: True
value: 10 °F
